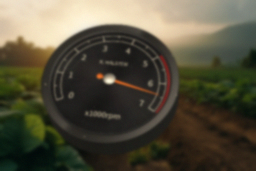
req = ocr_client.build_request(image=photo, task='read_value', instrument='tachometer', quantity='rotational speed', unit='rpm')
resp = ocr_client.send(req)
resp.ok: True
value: 6500 rpm
